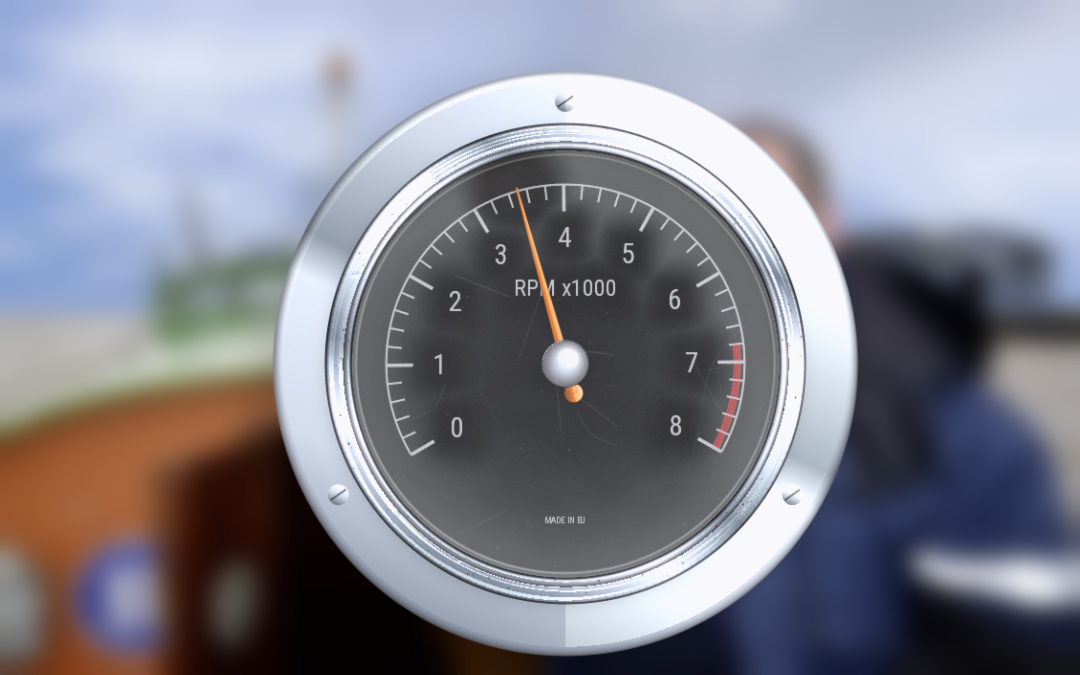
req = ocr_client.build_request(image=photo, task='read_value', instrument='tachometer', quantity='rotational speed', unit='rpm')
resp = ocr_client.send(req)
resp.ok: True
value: 3500 rpm
